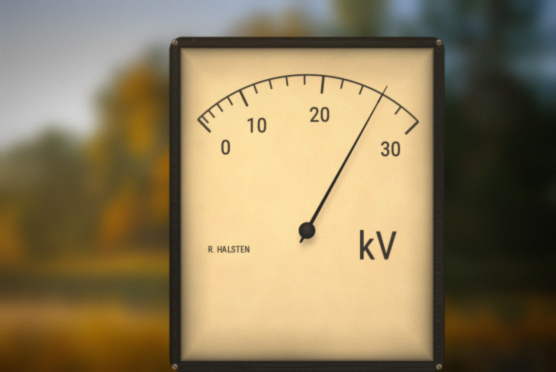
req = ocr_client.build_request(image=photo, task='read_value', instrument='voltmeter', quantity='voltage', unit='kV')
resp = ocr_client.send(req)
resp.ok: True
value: 26 kV
